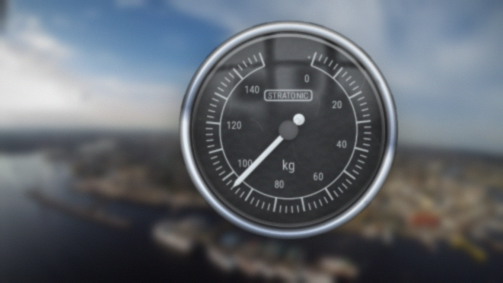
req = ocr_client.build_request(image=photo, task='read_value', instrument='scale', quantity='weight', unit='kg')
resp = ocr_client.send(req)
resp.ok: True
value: 96 kg
